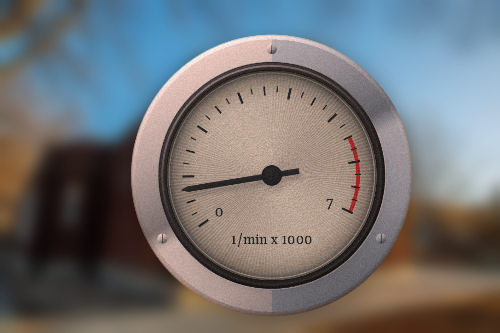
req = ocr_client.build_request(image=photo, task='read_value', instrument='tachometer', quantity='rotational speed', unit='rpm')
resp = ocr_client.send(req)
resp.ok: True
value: 750 rpm
